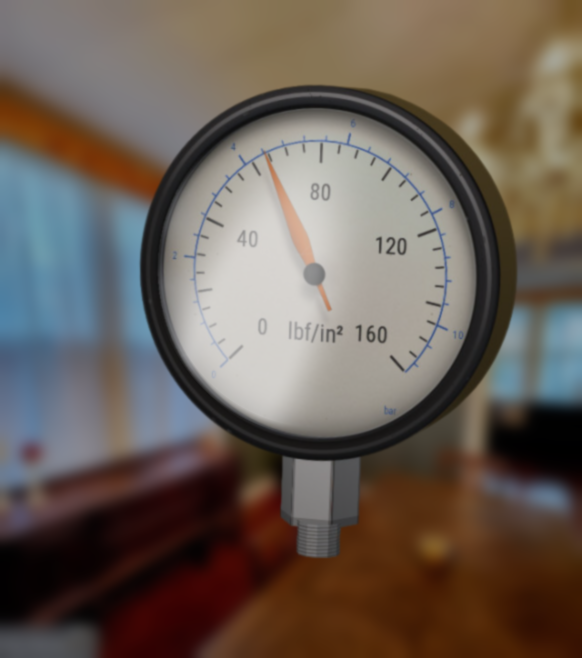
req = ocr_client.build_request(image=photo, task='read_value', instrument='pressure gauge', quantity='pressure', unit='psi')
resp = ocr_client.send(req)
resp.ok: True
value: 65 psi
